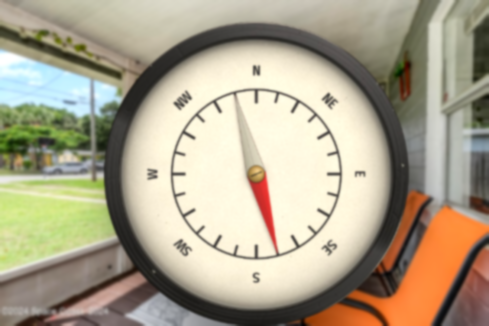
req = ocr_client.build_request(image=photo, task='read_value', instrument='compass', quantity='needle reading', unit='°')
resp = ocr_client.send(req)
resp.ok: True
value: 165 °
